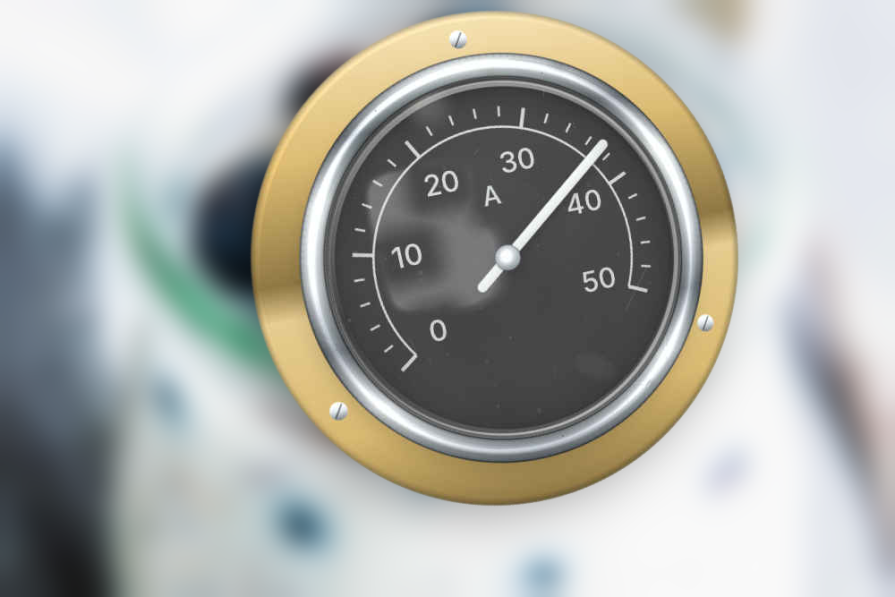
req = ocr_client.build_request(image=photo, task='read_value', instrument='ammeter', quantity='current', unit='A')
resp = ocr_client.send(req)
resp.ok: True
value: 37 A
